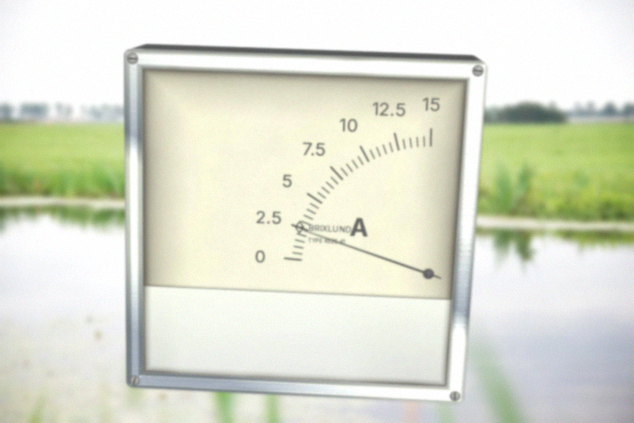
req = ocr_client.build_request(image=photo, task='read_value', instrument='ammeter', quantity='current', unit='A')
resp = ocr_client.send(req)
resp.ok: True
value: 2.5 A
